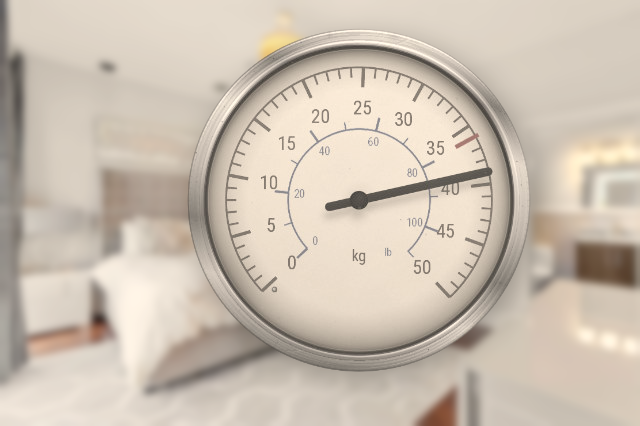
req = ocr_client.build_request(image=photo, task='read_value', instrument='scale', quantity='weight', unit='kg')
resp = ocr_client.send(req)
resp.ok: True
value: 39 kg
